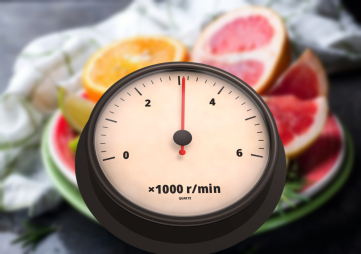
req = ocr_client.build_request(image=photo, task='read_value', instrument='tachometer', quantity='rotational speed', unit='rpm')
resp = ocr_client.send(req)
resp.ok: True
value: 3100 rpm
